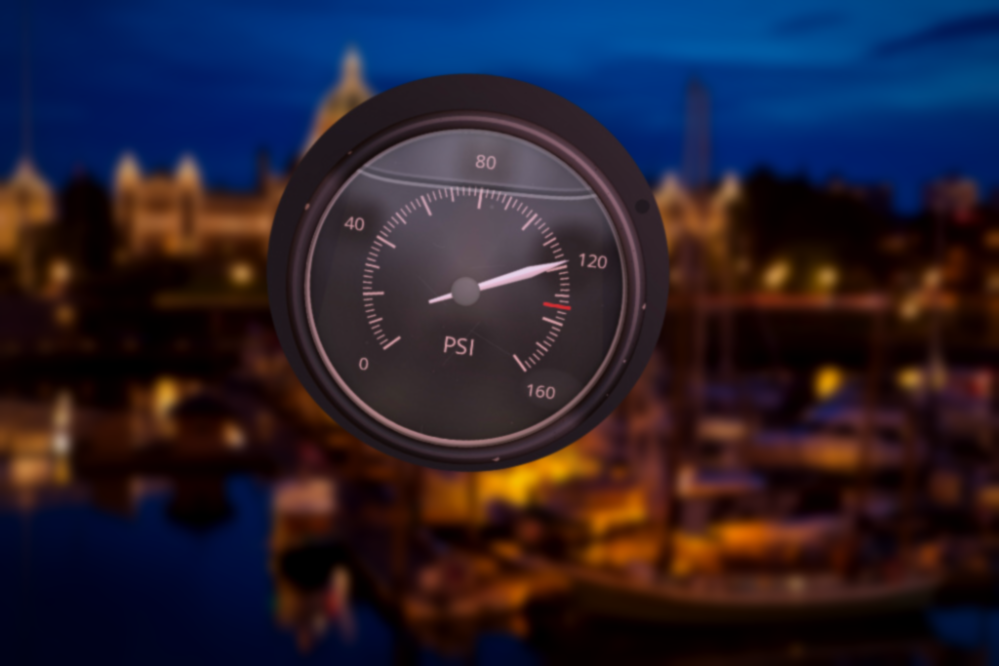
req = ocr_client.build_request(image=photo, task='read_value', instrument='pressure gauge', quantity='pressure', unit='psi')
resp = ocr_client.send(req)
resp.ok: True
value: 118 psi
